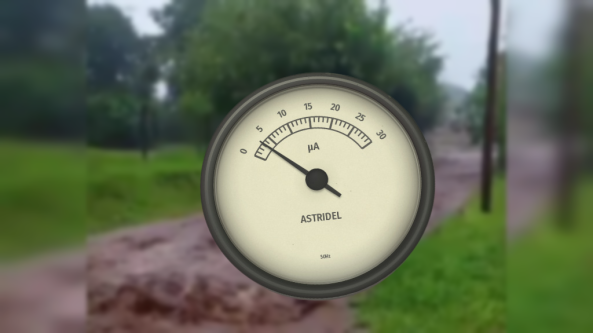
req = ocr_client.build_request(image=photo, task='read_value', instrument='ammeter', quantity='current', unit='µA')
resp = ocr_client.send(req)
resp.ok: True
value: 3 µA
